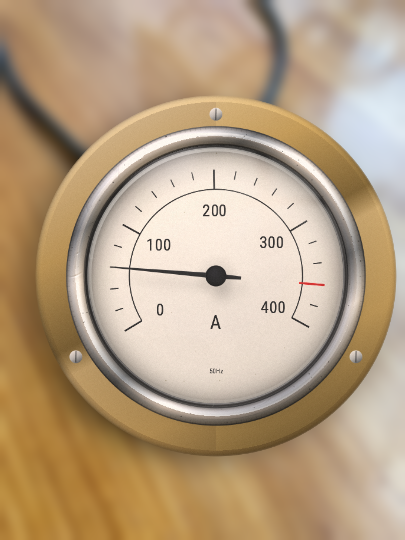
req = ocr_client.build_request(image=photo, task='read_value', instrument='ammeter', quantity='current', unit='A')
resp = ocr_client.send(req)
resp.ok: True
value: 60 A
